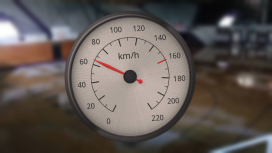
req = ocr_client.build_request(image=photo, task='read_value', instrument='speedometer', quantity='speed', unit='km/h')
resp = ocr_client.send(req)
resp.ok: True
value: 65 km/h
